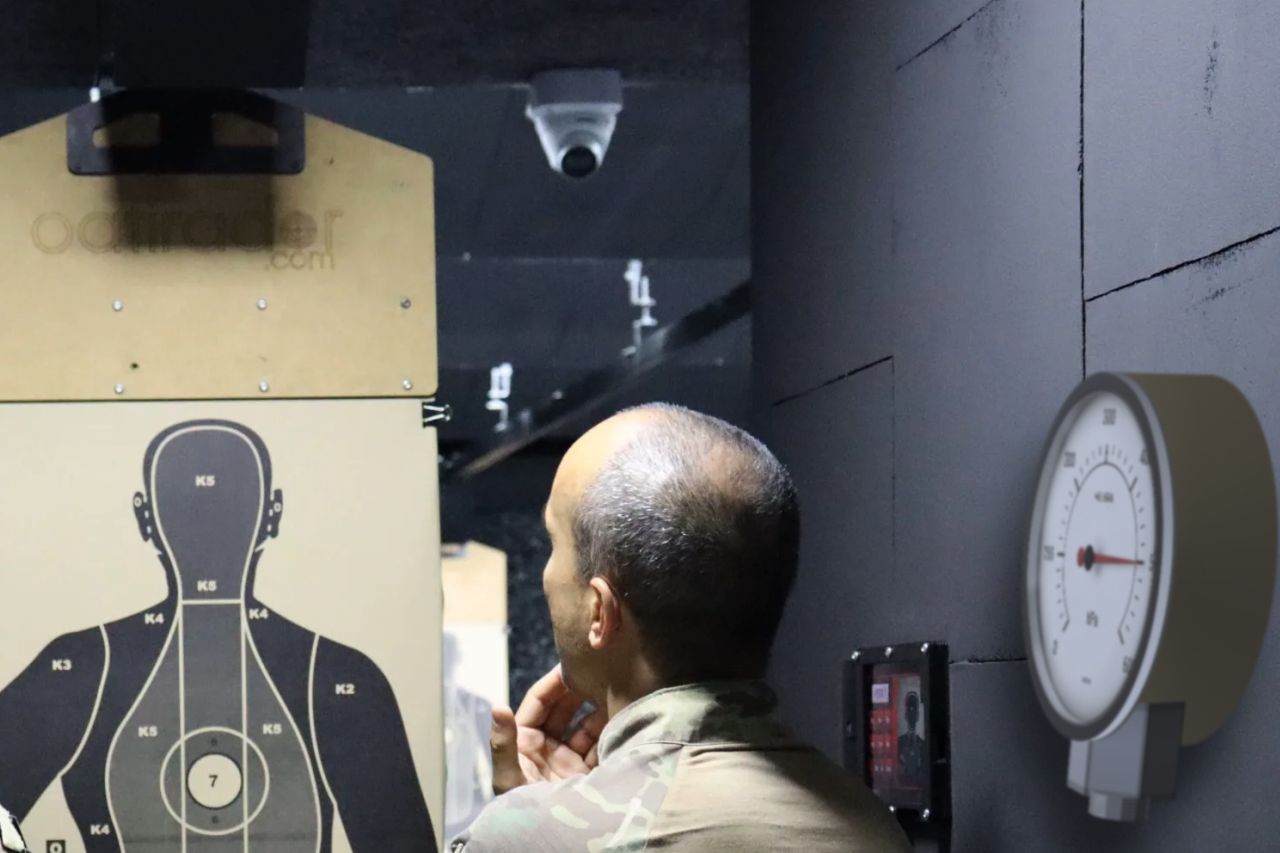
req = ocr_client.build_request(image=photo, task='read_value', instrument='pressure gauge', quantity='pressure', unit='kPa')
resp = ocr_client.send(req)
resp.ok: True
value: 500 kPa
